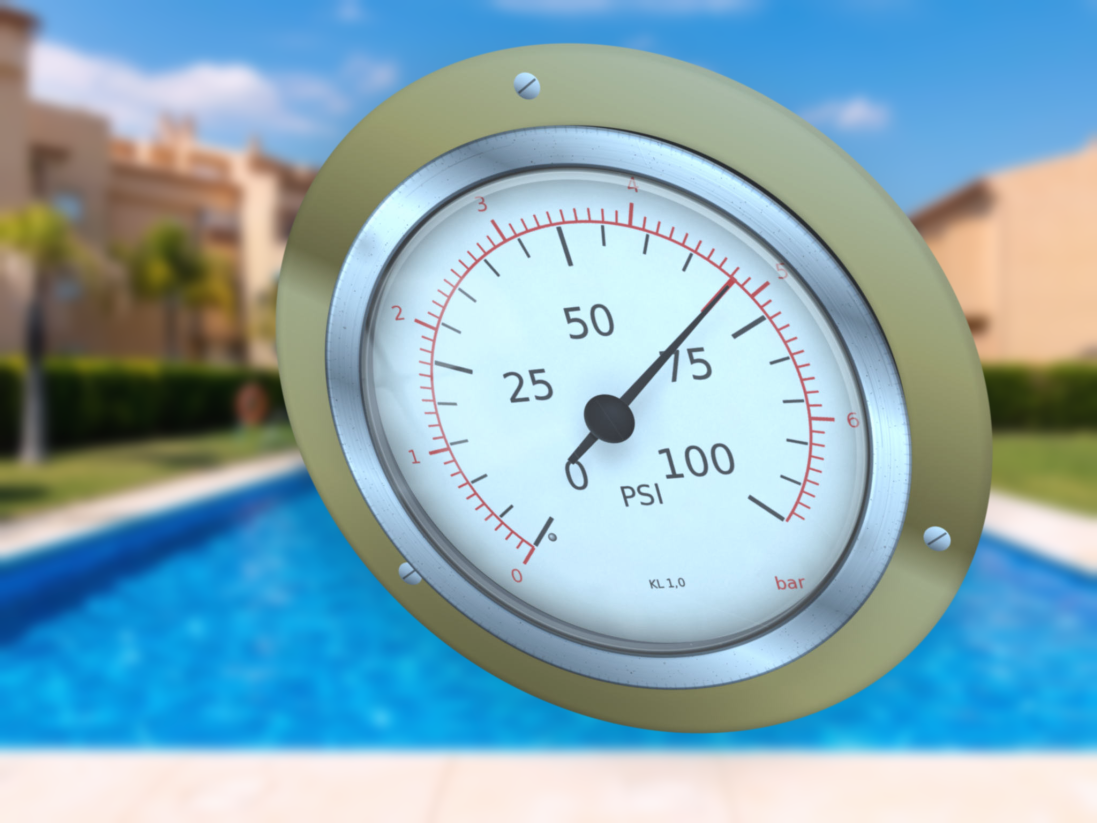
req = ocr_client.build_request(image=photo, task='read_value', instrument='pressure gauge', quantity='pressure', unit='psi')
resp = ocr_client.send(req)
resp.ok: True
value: 70 psi
